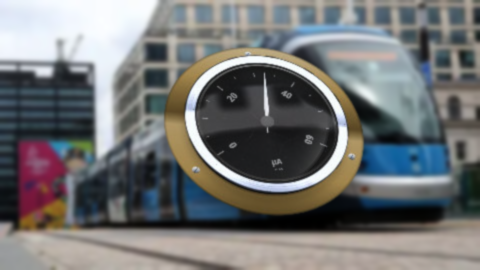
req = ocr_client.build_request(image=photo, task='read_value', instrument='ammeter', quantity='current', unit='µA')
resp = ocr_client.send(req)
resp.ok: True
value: 32.5 µA
